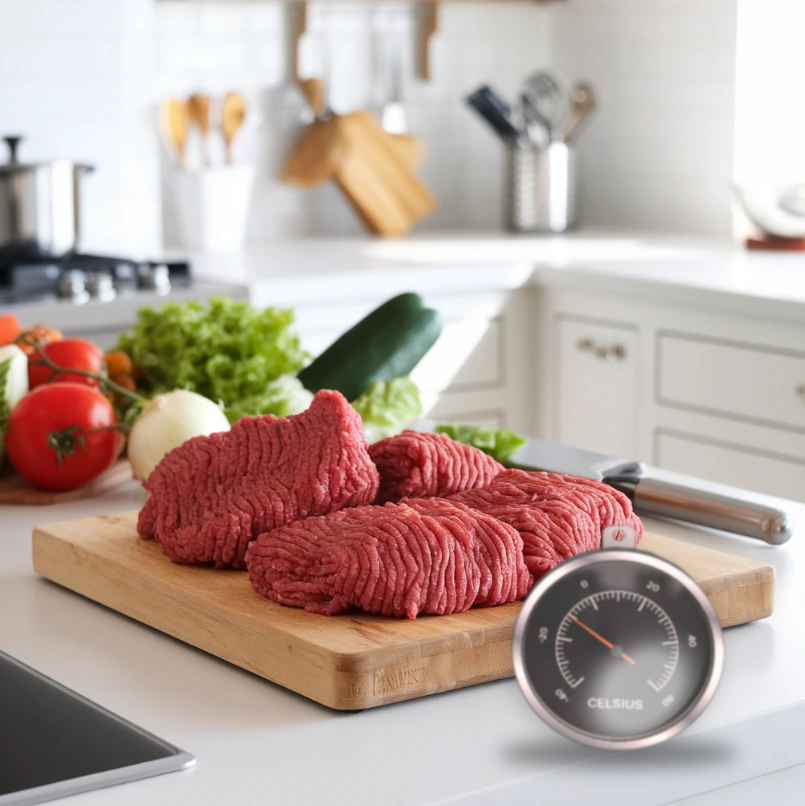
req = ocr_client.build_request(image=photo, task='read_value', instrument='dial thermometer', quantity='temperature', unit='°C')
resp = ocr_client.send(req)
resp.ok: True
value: -10 °C
